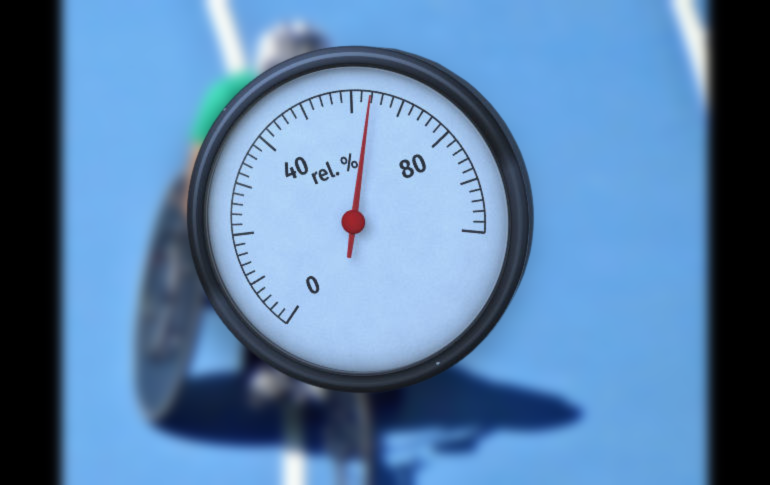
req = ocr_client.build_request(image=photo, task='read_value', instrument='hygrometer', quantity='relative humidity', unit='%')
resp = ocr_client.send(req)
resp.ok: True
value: 64 %
